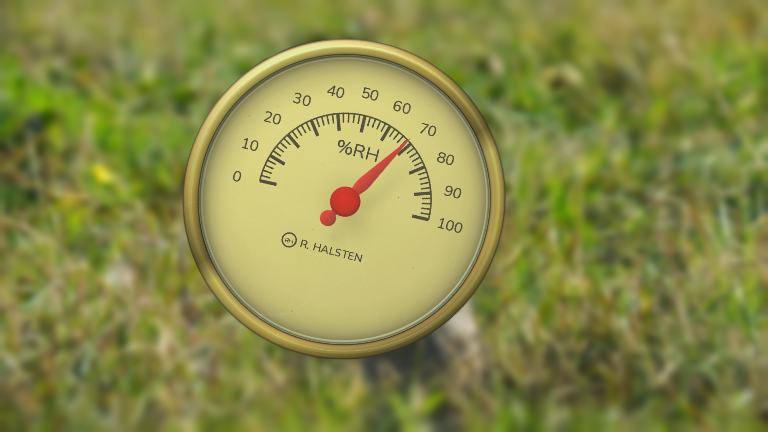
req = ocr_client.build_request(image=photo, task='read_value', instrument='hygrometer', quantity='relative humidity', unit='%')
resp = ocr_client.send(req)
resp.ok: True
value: 68 %
